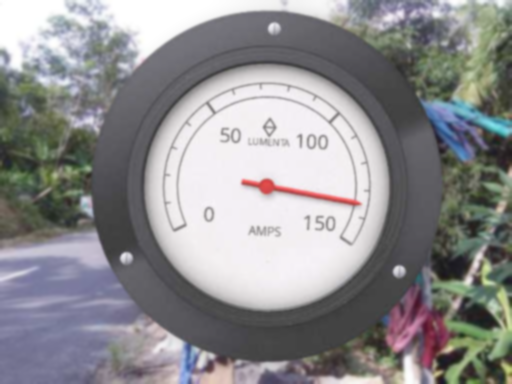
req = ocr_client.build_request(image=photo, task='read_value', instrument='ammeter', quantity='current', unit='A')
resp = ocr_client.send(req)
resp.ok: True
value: 135 A
